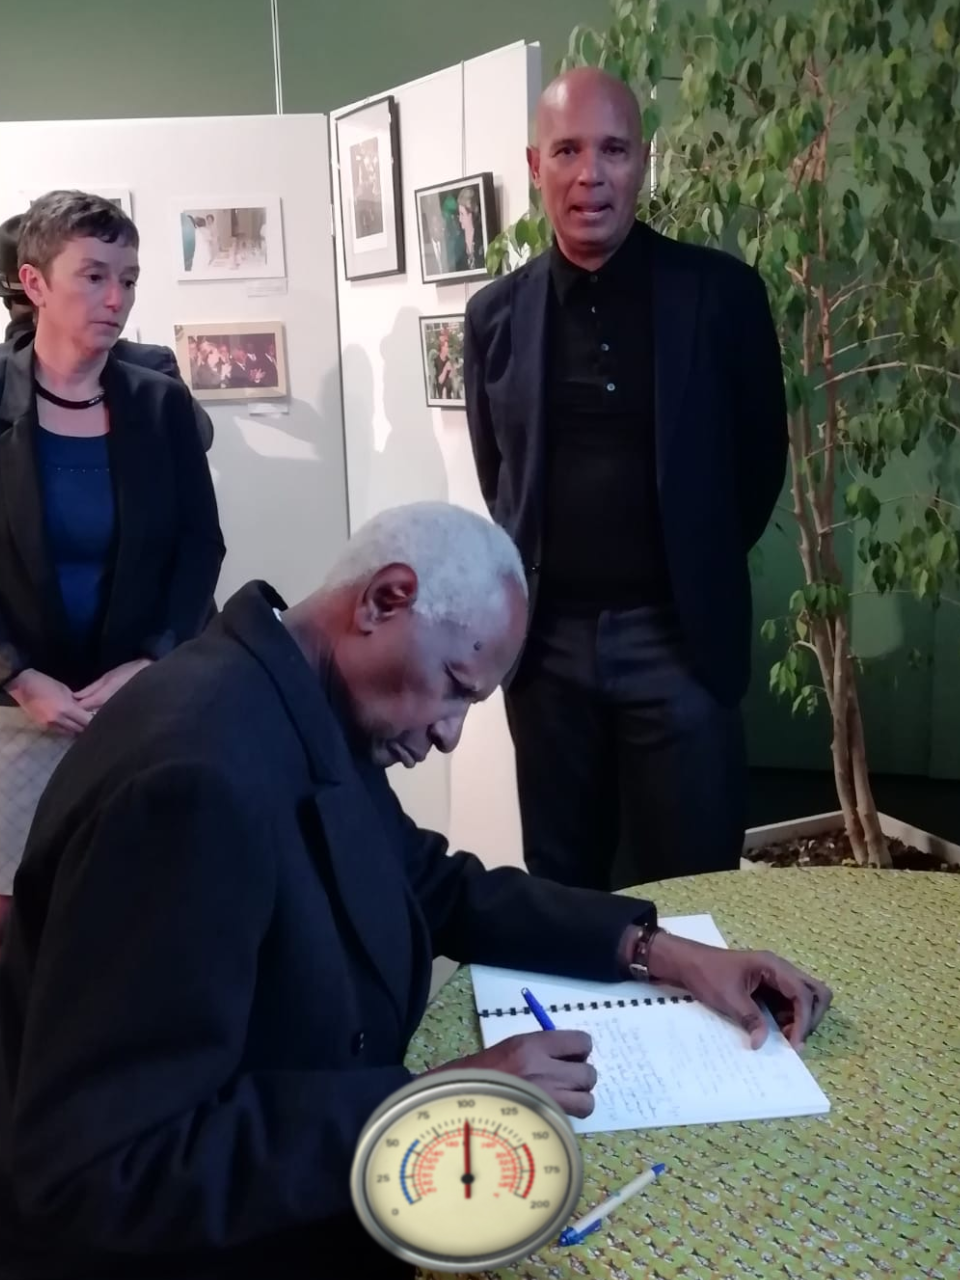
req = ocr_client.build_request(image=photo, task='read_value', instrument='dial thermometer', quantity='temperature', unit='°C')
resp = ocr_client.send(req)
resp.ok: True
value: 100 °C
